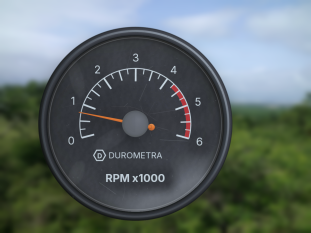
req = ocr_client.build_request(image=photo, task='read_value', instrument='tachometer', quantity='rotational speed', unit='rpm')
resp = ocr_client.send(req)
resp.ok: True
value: 750 rpm
